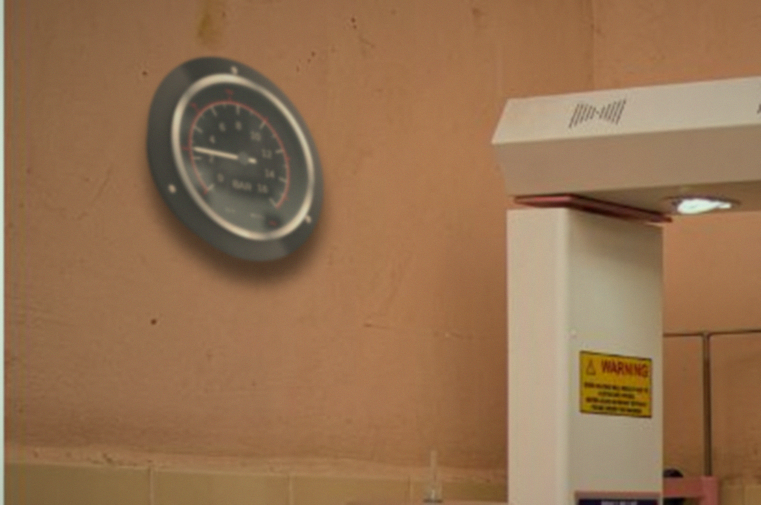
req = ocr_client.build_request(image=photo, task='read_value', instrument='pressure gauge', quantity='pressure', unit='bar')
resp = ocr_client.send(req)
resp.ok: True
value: 2.5 bar
